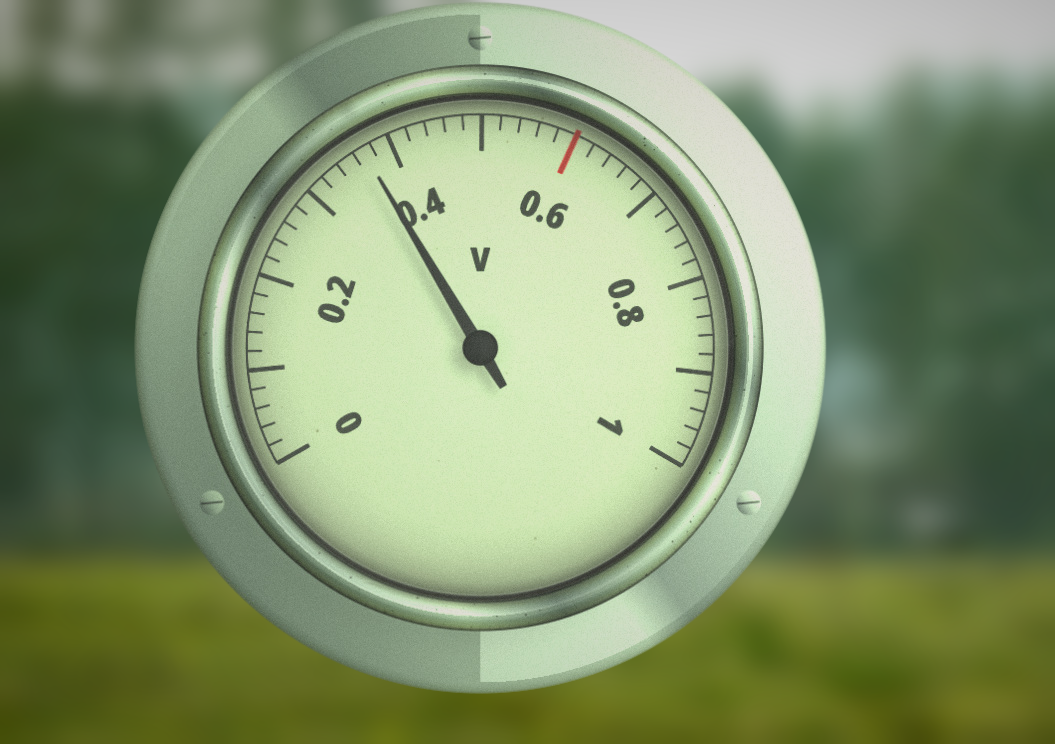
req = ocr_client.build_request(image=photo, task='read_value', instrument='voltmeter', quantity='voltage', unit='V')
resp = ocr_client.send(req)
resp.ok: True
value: 0.37 V
